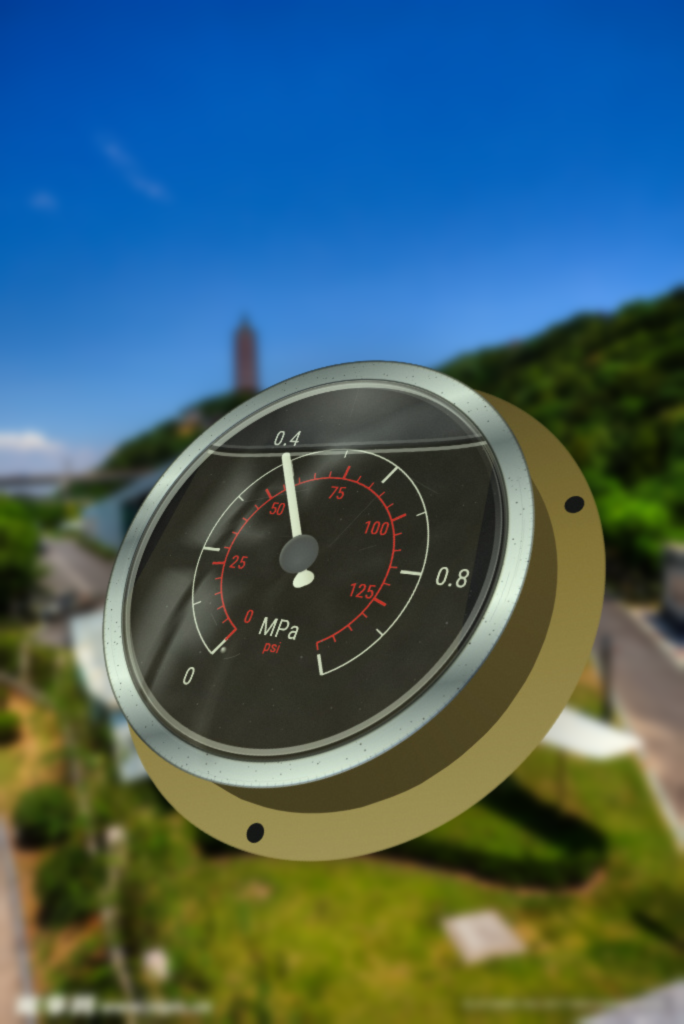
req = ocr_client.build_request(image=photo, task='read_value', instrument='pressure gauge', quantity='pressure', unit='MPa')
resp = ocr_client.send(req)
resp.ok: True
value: 0.4 MPa
